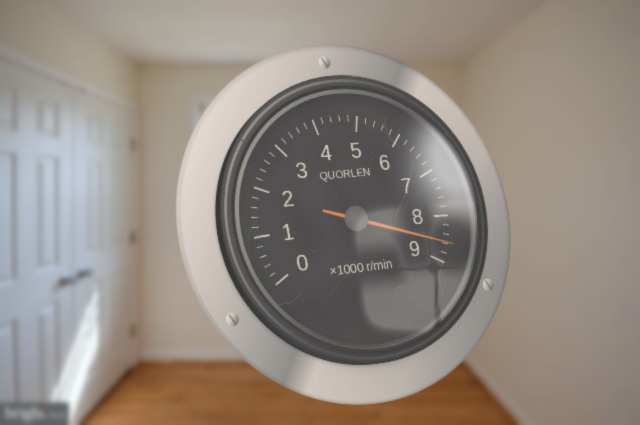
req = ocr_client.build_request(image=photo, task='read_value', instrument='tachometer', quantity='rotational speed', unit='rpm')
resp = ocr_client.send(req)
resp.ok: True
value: 8600 rpm
